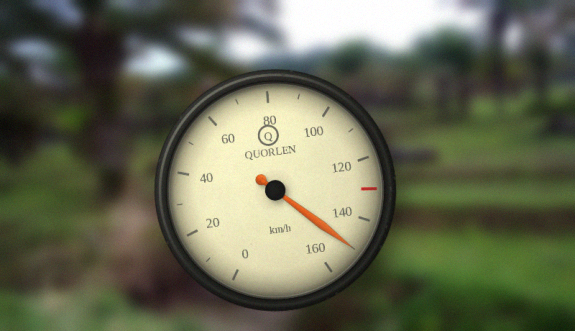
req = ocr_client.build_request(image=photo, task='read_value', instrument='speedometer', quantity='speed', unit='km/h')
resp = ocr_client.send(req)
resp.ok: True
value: 150 km/h
